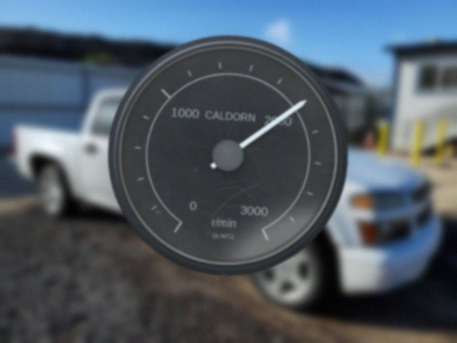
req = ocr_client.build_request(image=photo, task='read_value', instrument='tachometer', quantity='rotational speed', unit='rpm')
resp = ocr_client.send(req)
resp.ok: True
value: 2000 rpm
